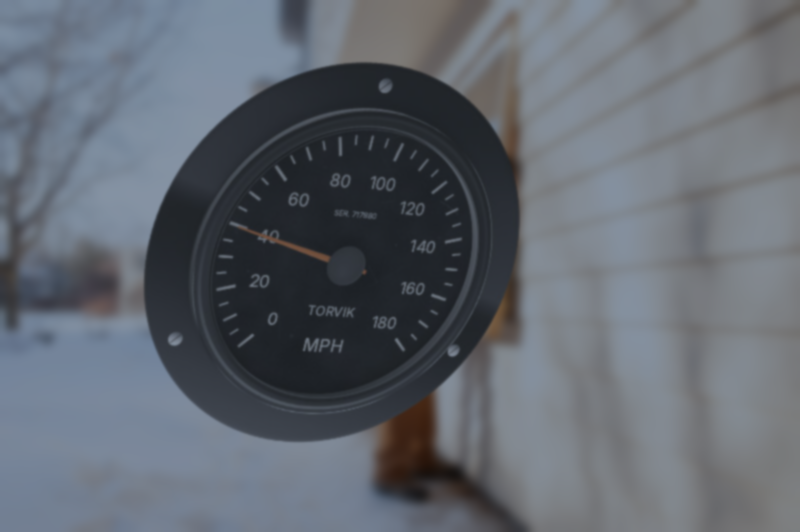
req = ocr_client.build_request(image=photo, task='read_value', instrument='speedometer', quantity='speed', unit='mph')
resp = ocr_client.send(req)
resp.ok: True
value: 40 mph
